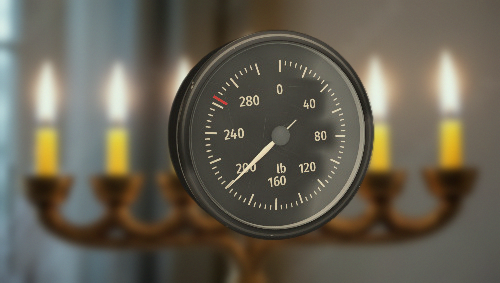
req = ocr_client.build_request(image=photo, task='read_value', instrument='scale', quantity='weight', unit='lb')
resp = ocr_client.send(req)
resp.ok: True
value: 200 lb
